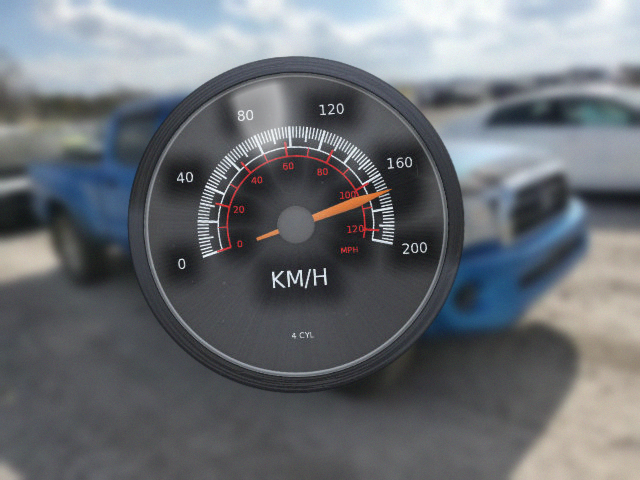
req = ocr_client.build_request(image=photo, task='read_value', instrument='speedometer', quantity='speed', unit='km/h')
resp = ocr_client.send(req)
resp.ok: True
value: 170 km/h
